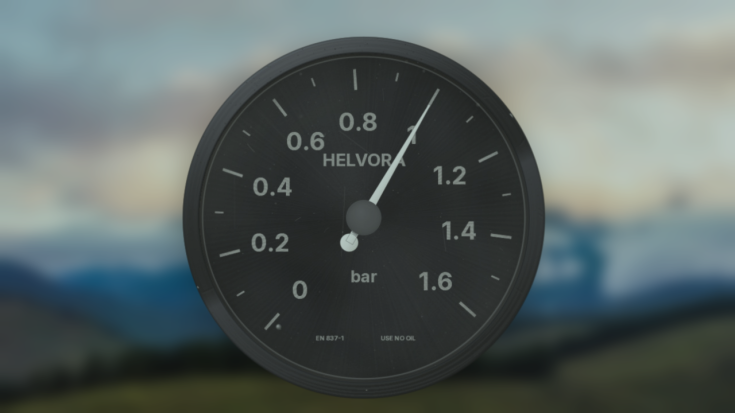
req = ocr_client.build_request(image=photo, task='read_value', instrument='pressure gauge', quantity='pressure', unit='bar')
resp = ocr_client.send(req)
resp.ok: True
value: 1 bar
